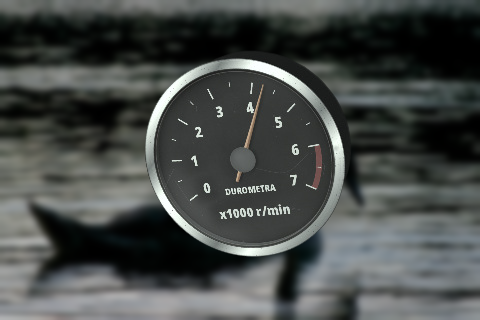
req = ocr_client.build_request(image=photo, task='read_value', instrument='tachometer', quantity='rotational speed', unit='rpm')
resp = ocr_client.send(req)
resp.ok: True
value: 4250 rpm
